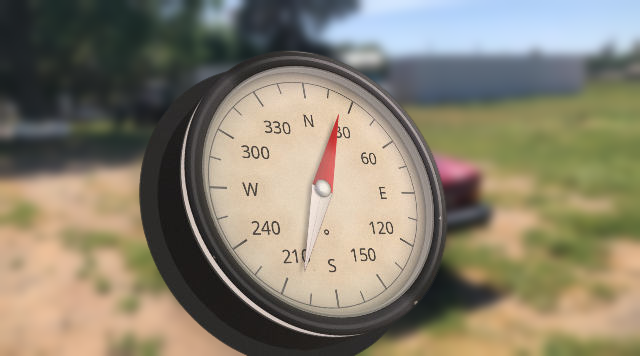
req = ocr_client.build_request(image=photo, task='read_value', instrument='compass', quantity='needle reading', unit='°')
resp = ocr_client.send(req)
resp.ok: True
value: 22.5 °
